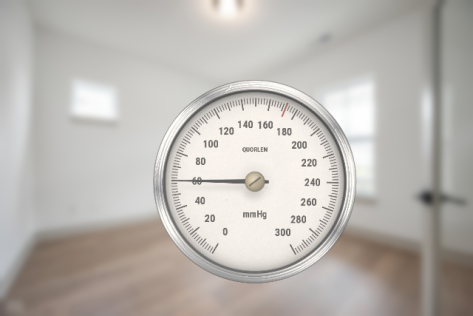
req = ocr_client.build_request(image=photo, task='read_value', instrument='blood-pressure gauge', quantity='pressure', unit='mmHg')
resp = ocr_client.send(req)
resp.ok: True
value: 60 mmHg
